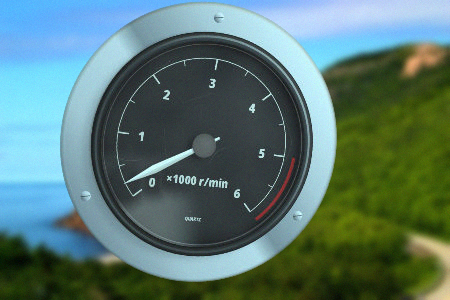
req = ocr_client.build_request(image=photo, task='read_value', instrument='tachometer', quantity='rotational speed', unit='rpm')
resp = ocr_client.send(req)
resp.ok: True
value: 250 rpm
